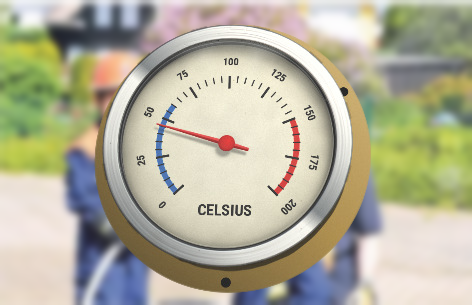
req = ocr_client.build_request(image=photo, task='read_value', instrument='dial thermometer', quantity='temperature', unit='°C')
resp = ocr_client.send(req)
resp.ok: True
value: 45 °C
